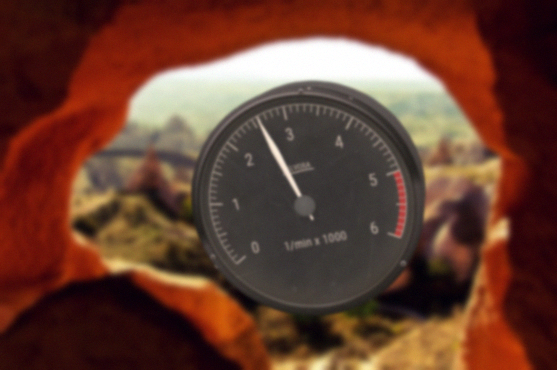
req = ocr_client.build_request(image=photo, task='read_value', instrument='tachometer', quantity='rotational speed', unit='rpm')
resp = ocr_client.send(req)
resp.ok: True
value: 2600 rpm
